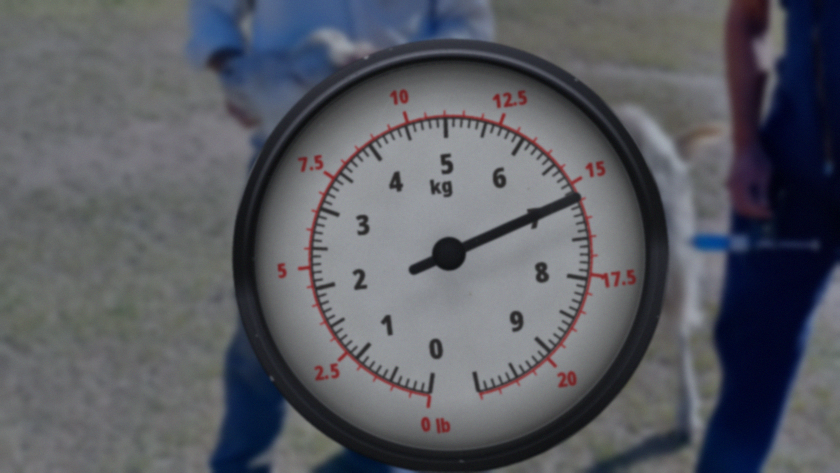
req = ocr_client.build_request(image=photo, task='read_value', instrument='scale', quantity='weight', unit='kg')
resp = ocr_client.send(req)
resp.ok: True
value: 7 kg
